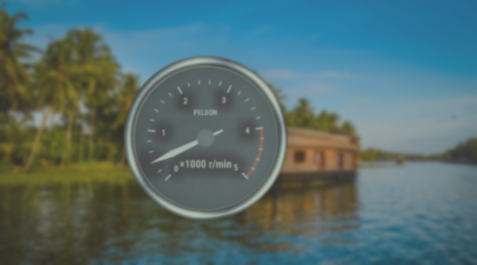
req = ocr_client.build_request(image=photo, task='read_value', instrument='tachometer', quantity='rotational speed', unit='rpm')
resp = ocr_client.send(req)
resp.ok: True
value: 400 rpm
